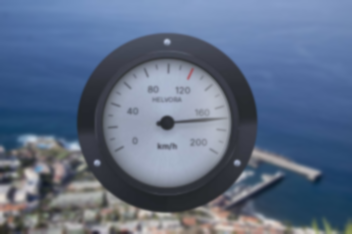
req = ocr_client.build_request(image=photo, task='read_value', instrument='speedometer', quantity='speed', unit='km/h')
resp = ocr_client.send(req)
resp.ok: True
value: 170 km/h
